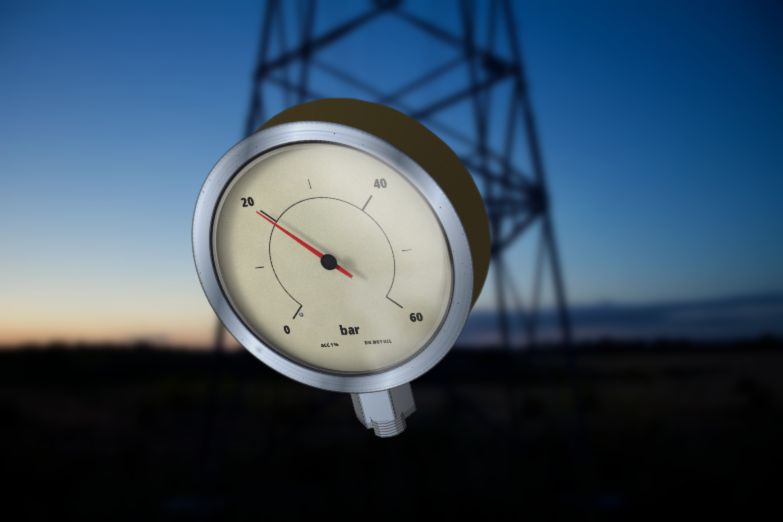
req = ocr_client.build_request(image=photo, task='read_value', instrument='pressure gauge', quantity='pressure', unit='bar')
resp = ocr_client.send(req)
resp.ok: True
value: 20 bar
